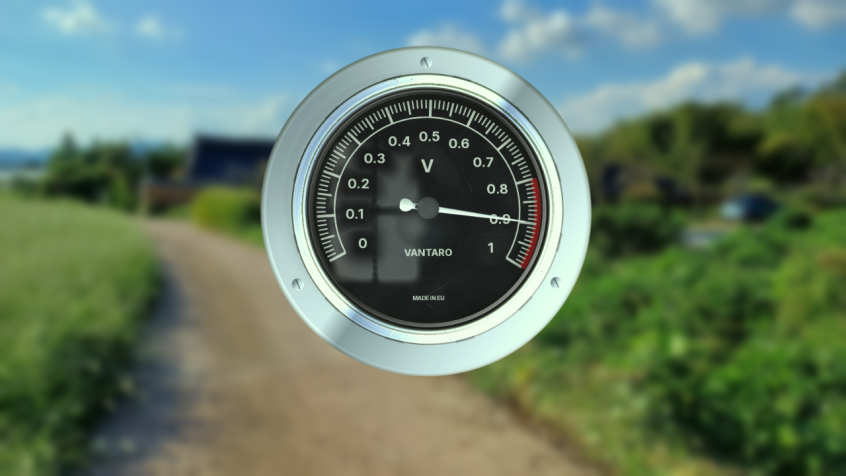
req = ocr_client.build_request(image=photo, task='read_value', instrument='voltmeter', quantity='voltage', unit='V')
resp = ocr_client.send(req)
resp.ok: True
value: 0.9 V
